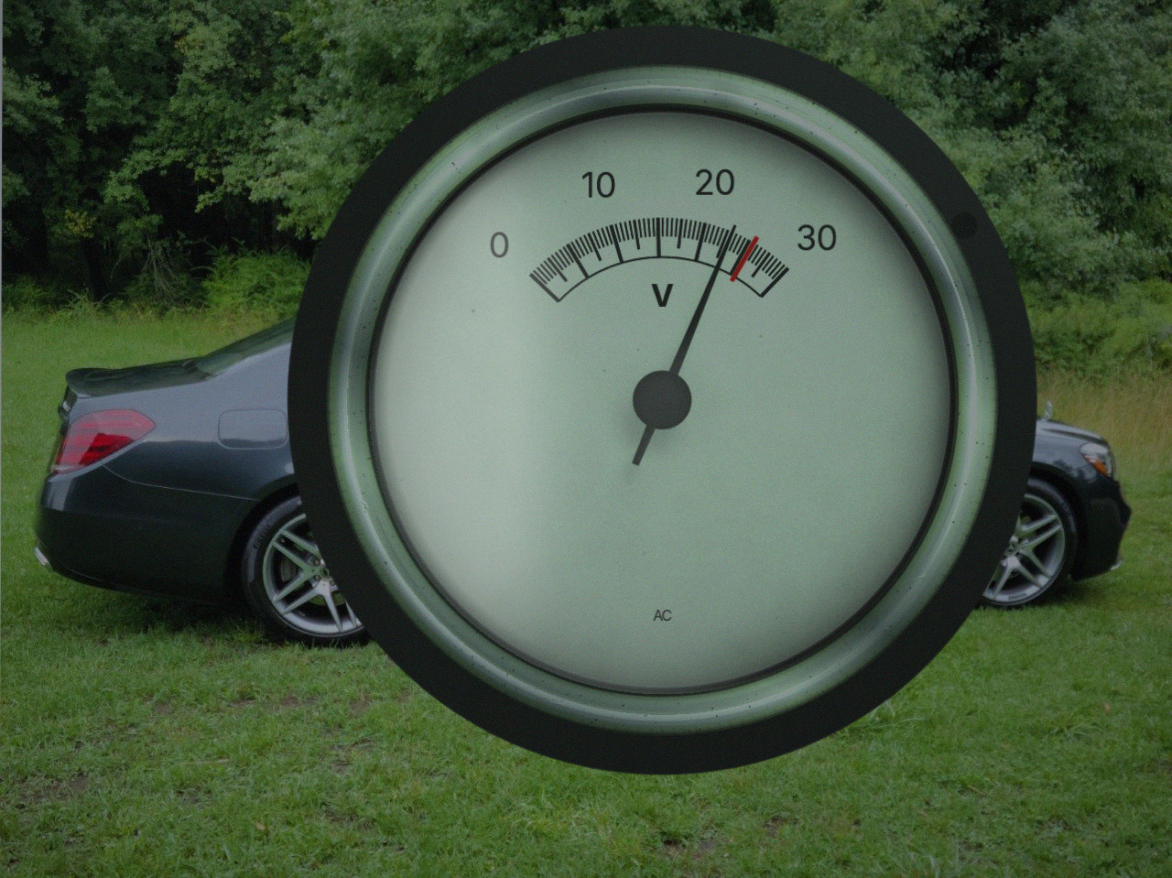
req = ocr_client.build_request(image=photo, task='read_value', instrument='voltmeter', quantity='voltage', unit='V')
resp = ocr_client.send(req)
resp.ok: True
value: 23 V
